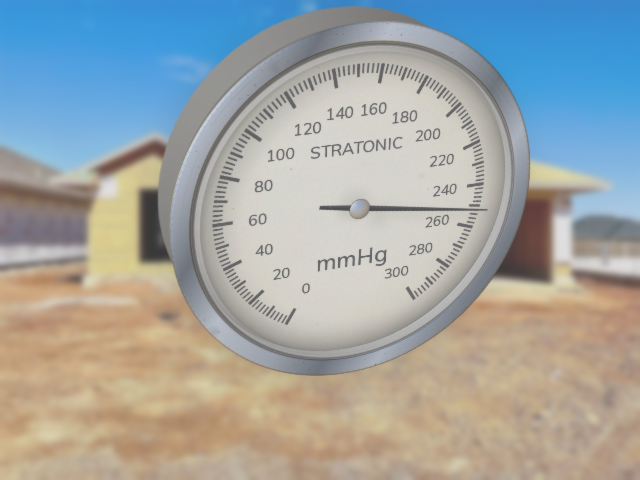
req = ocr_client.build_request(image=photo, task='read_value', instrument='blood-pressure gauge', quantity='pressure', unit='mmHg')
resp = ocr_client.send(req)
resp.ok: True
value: 250 mmHg
